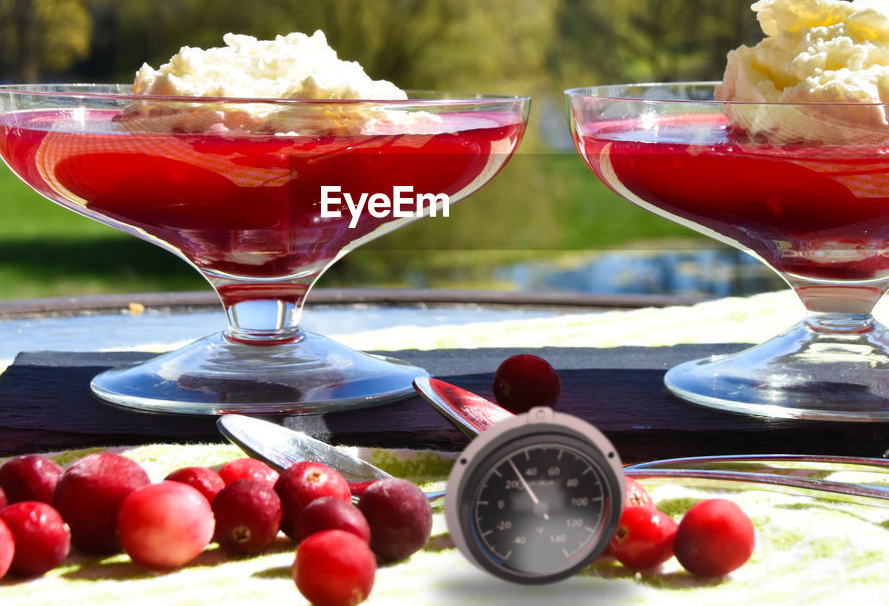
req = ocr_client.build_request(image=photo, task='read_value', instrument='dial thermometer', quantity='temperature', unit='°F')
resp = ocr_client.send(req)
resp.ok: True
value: 30 °F
